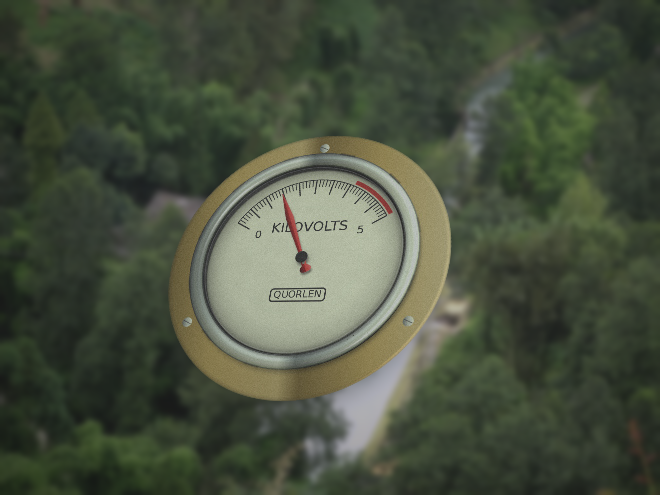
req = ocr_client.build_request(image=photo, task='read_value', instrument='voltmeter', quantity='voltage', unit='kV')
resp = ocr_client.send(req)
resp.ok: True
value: 1.5 kV
